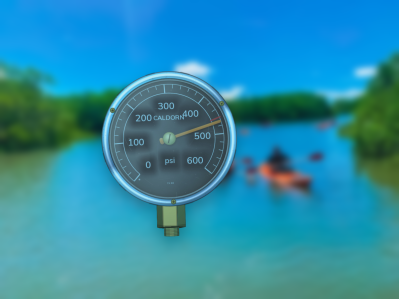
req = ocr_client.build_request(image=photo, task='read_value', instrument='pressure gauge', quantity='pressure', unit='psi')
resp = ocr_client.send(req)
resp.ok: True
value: 470 psi
